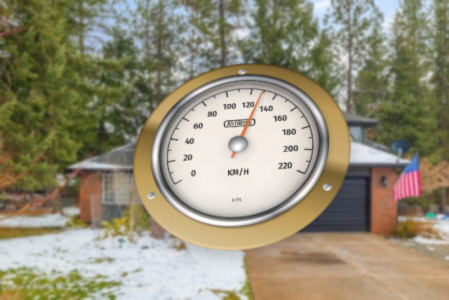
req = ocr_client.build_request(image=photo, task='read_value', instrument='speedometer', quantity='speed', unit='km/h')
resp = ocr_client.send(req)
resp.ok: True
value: 130 km/h
